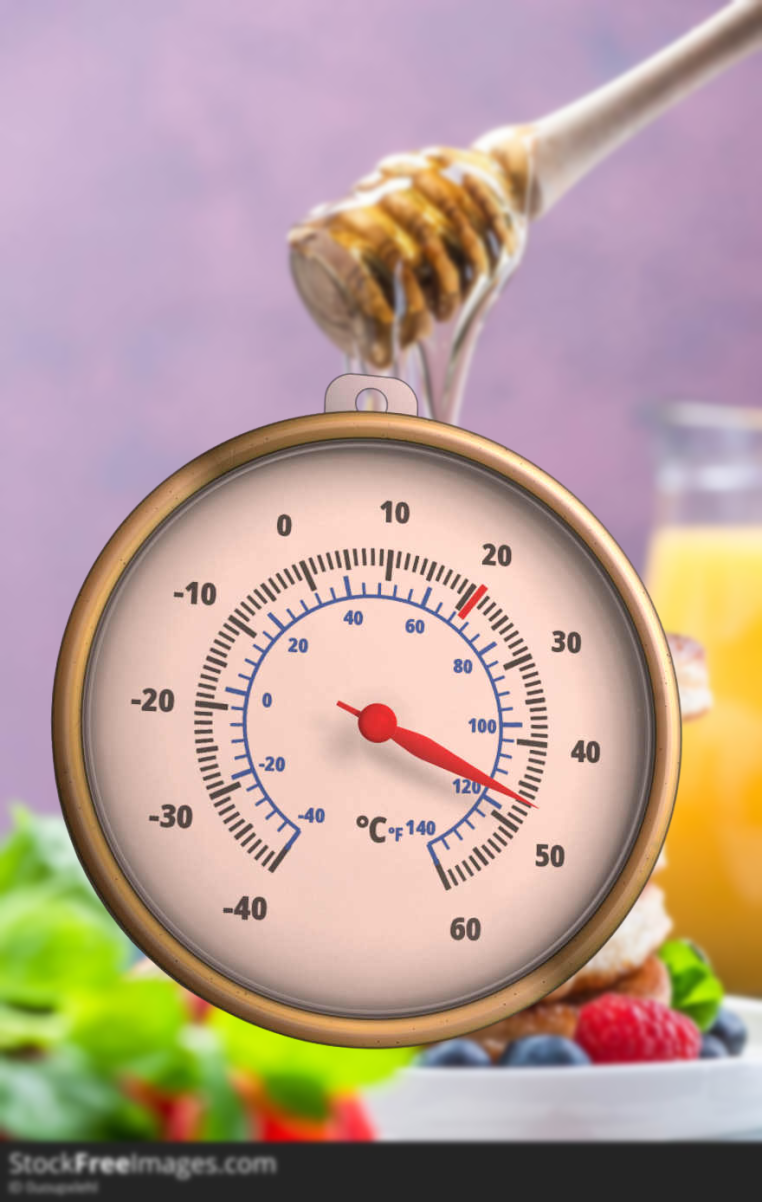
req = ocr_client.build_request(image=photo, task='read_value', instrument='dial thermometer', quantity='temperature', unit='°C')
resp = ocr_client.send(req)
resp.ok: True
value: 47 °C
